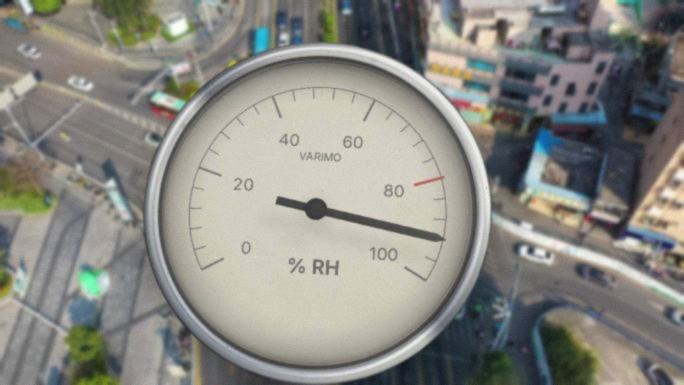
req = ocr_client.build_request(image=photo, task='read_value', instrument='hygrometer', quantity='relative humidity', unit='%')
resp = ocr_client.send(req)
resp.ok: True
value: 92 %
